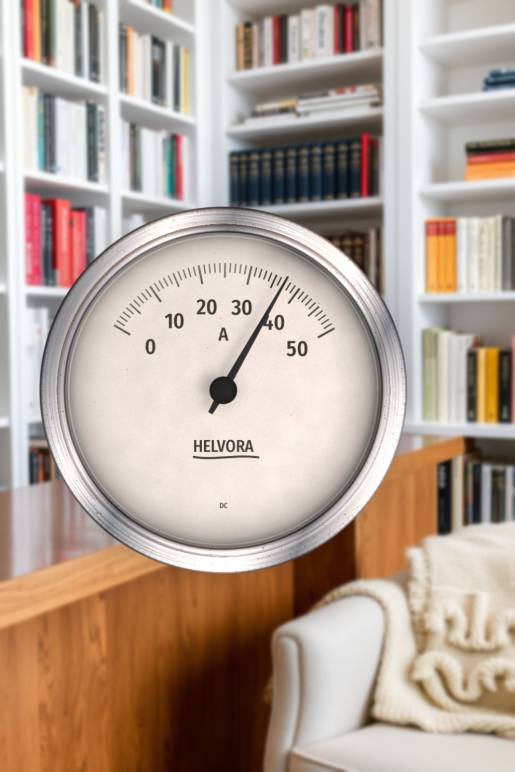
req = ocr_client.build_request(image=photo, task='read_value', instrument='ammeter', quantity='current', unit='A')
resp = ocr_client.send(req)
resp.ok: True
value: 37 A
